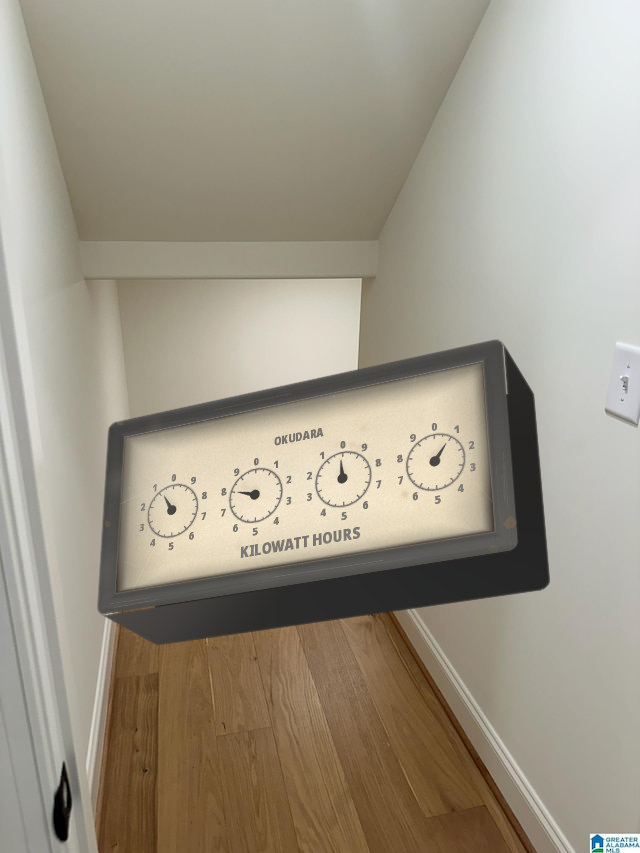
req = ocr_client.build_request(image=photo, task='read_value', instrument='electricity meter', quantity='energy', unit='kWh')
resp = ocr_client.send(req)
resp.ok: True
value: 801 kWh
